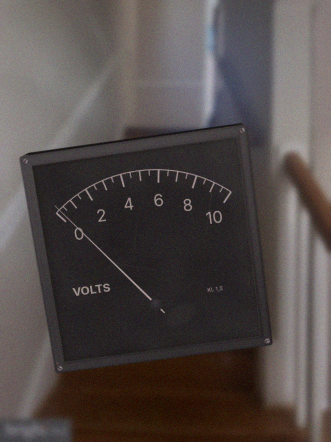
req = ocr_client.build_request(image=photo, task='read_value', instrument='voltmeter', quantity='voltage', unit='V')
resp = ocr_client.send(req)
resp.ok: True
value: 0.25 V
